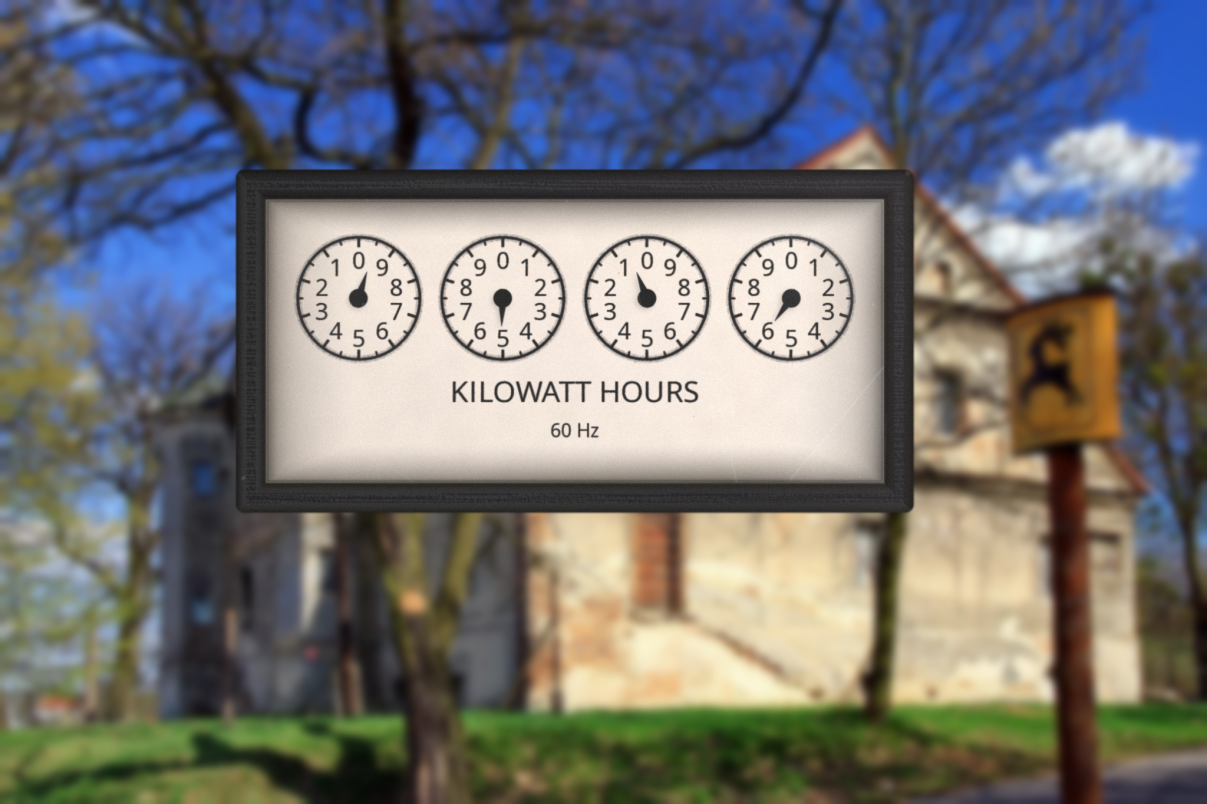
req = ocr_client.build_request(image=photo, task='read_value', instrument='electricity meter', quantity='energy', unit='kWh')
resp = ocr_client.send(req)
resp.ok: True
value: 9506 kWh
